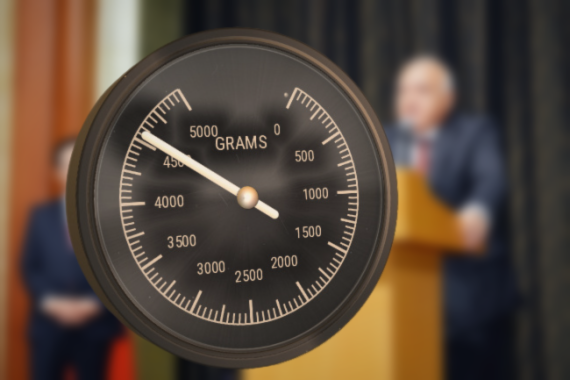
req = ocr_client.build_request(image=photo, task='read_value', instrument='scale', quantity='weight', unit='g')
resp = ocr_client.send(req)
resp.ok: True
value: 4550 g
